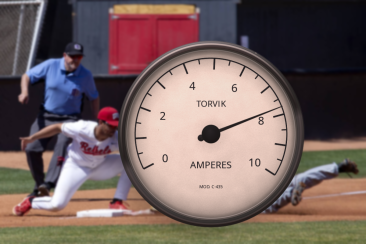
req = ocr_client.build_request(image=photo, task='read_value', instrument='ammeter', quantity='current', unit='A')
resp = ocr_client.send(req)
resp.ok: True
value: 7.75 A
